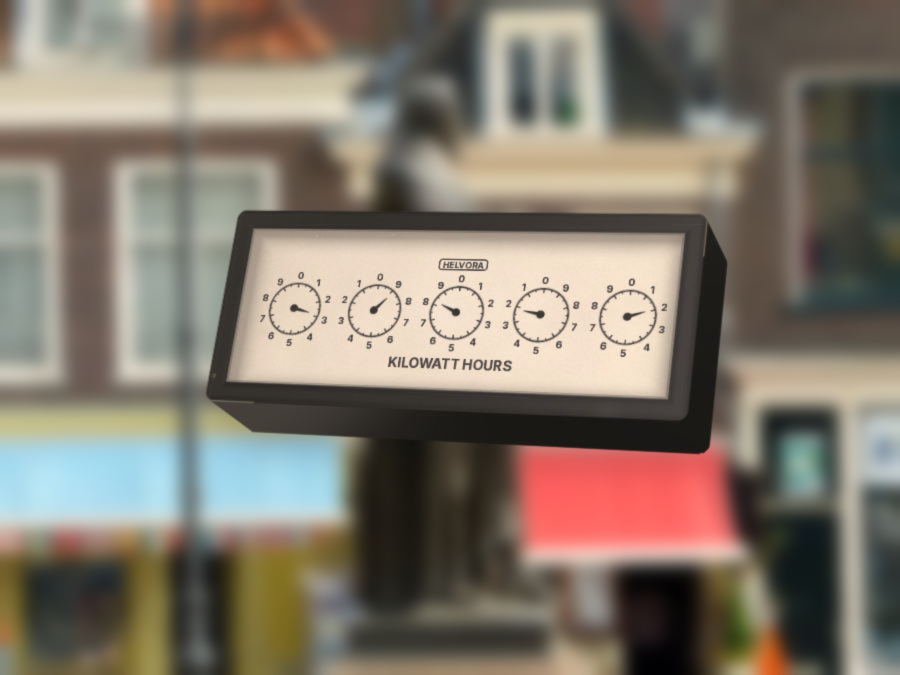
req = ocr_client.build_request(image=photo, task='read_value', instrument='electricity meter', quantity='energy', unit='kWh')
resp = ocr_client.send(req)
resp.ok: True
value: 28822 kWh
